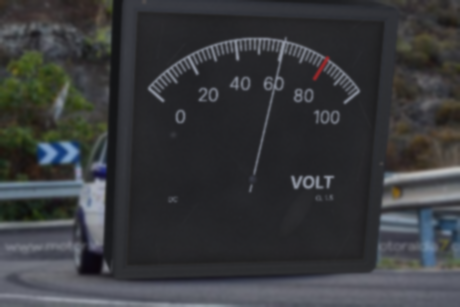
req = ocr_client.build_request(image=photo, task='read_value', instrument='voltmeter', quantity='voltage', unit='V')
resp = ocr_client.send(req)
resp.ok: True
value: 60 V
